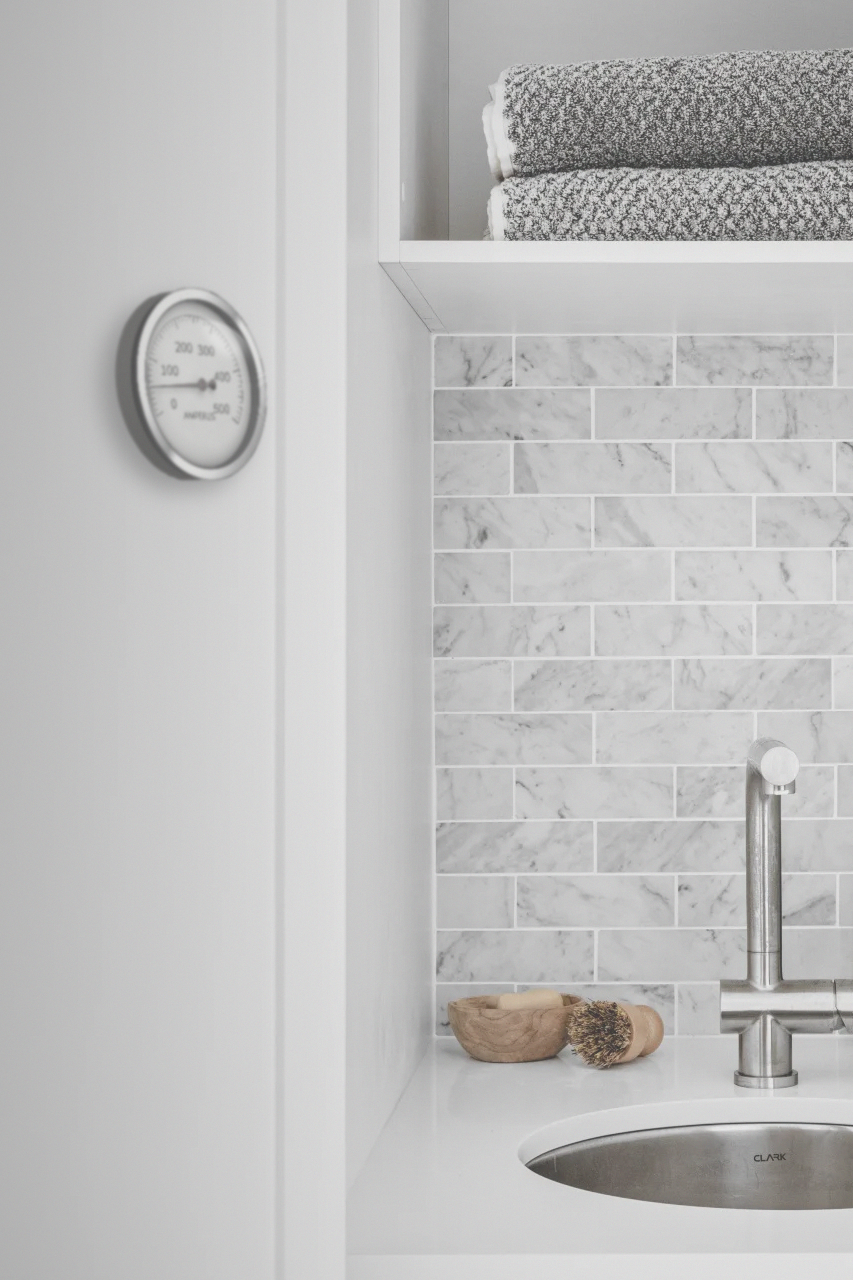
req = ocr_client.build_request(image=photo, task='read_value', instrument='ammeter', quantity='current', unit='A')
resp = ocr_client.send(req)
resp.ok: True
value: 50 A
